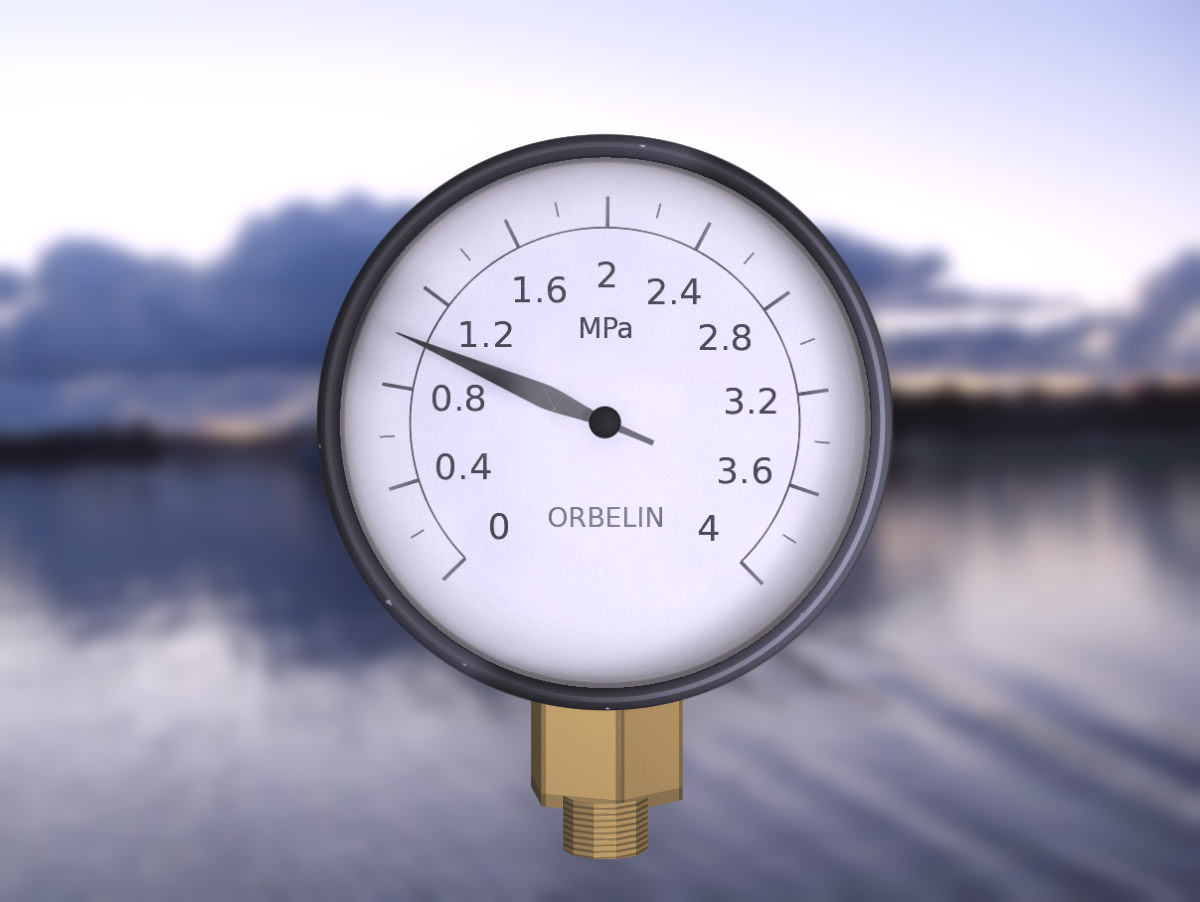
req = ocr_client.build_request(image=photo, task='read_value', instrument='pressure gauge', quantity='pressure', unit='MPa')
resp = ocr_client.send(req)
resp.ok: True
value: 1 MPa
